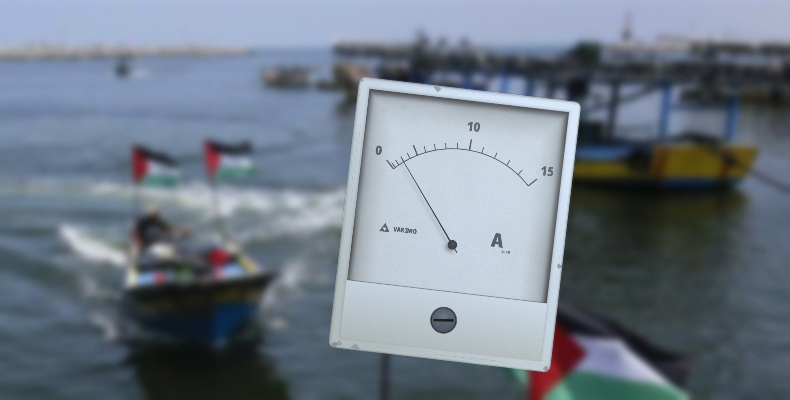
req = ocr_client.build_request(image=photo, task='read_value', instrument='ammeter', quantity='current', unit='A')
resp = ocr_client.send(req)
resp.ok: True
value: 3 A
